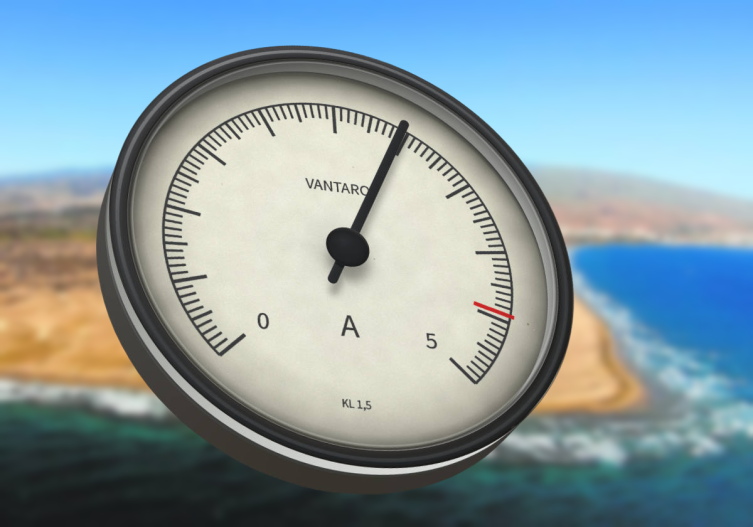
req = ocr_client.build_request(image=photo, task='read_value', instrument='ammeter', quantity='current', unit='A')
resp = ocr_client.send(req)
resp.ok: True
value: 2.95 A
